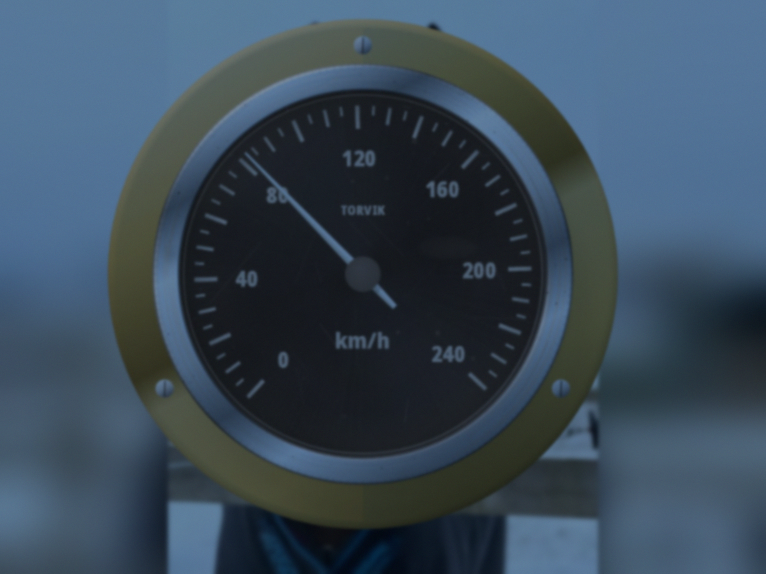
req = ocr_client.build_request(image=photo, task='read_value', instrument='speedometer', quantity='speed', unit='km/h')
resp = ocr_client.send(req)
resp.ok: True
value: 82.5 km/h
